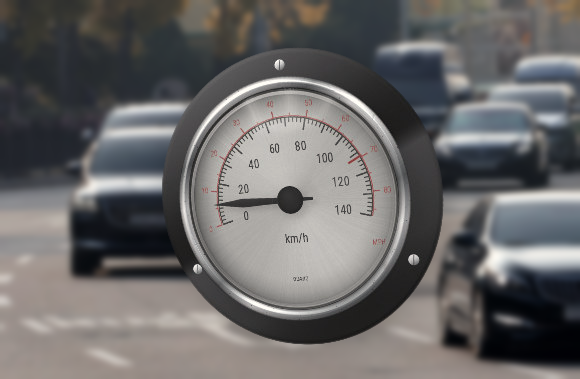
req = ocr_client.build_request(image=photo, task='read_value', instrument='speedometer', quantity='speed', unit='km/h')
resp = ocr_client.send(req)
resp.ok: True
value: 10 km/h
